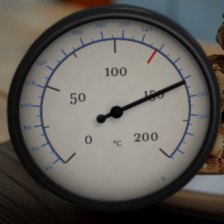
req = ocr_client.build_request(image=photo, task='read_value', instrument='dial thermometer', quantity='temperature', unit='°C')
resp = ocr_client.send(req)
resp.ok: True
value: 150 °C
